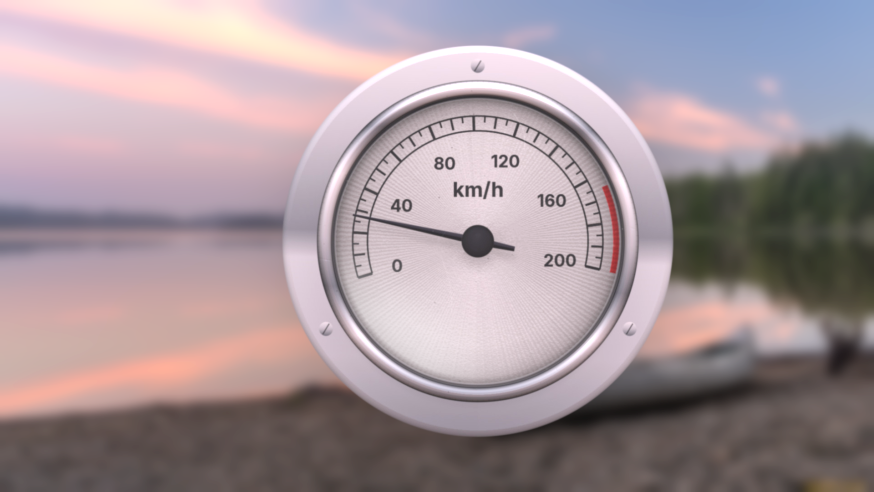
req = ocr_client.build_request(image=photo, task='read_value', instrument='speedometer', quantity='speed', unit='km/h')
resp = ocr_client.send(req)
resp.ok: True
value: 27.5 km/h
